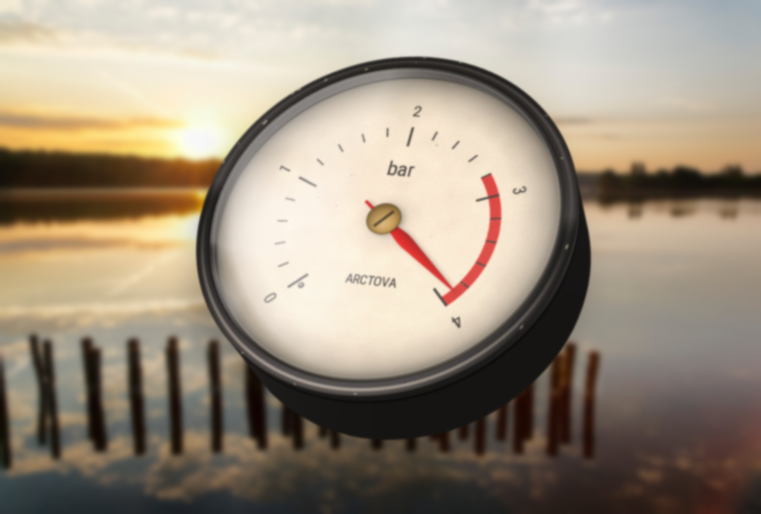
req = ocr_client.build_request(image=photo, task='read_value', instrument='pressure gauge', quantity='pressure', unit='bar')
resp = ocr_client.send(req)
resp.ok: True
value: 3.9 bar
